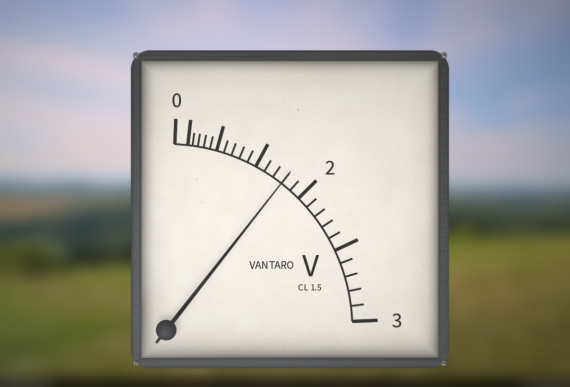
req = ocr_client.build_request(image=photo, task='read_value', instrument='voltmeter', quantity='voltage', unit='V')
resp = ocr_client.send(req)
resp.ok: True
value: 1.8 V
